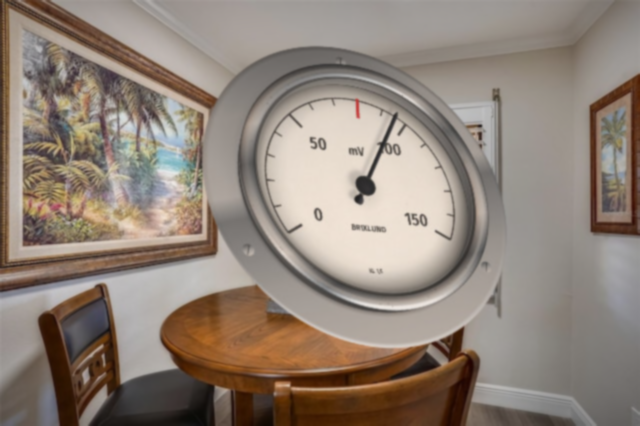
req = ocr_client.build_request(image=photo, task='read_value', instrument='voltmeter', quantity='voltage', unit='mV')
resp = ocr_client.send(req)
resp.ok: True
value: 95 mV
